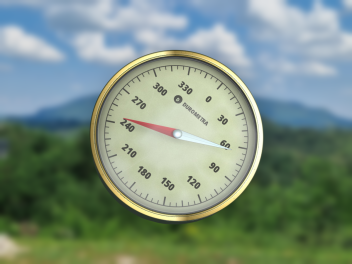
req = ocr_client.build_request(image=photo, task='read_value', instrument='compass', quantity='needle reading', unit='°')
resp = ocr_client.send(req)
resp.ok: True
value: 245 °
